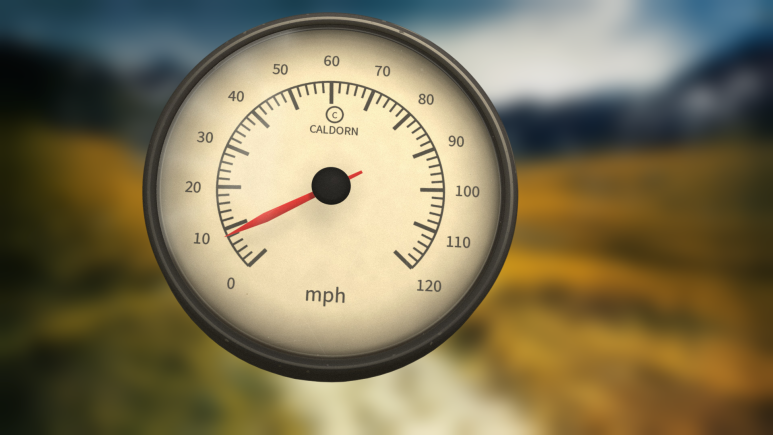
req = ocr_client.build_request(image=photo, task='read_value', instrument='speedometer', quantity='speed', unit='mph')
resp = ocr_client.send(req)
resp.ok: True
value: 8 mph
